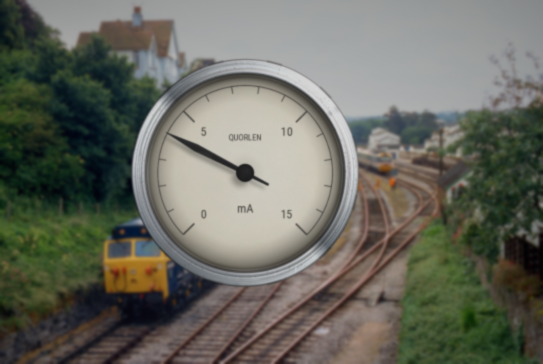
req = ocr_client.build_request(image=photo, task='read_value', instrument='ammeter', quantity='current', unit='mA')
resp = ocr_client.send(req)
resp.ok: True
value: 4 mA
